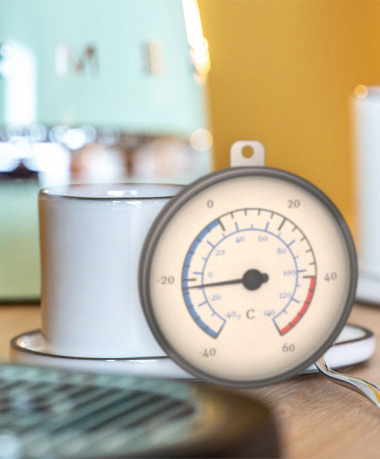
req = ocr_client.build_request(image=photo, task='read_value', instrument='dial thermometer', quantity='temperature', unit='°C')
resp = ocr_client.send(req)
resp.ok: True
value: -22 °C
